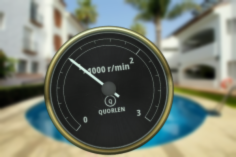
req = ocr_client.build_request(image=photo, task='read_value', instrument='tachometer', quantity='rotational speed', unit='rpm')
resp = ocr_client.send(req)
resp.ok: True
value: 1000 rpm
